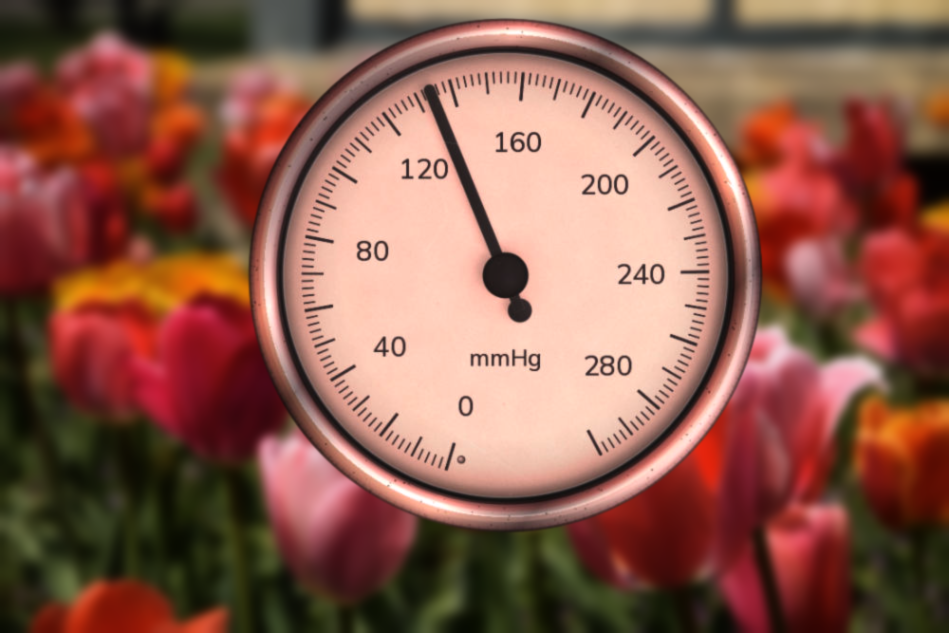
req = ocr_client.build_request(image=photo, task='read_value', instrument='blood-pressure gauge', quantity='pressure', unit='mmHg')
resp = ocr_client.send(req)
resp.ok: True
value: 134 mmHg
